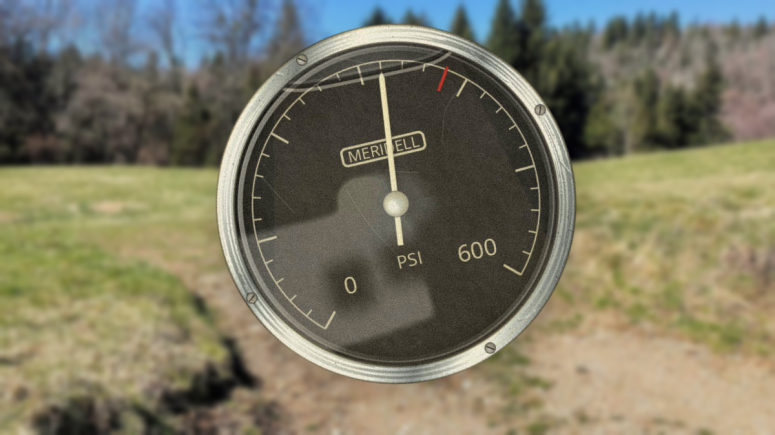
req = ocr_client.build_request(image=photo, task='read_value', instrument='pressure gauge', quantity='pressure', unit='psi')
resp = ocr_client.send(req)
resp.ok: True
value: 320 psi
